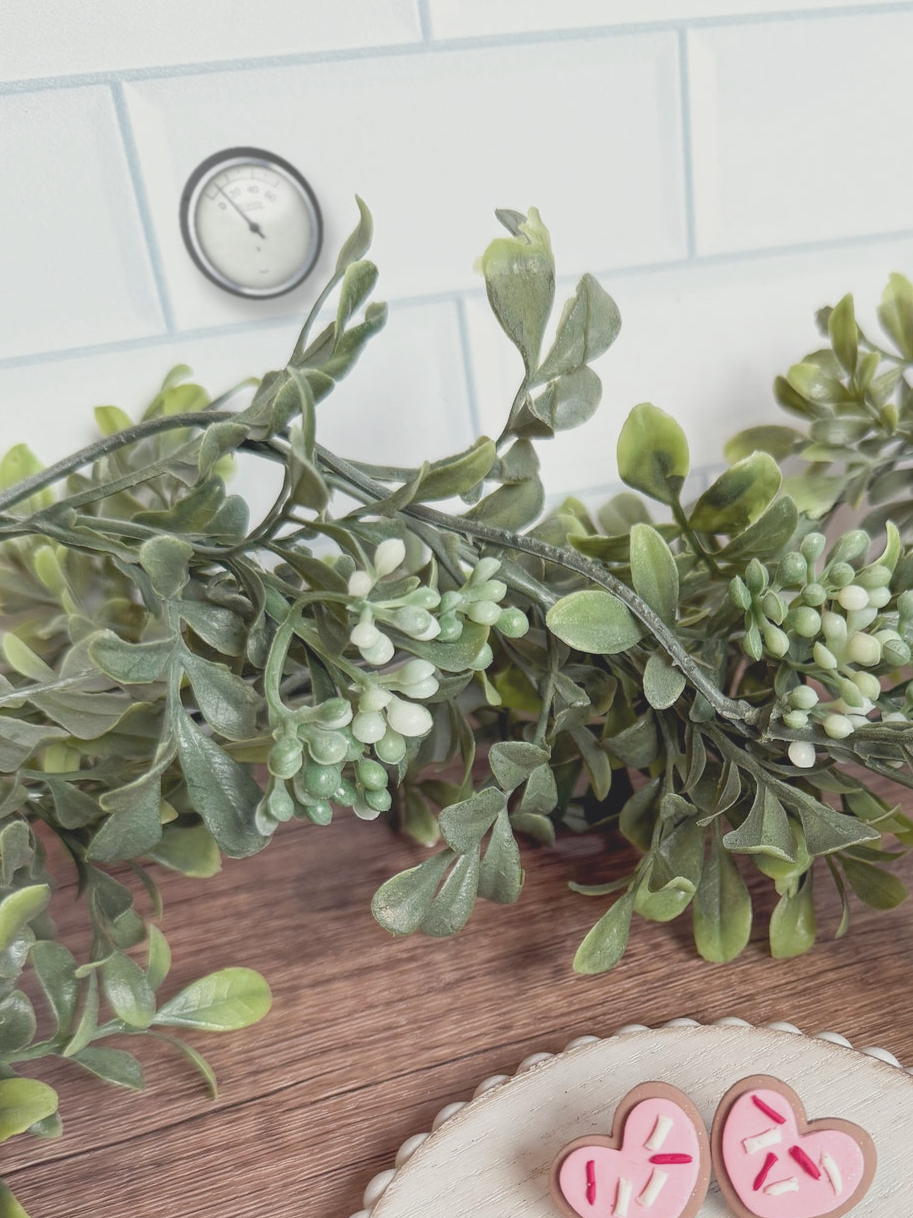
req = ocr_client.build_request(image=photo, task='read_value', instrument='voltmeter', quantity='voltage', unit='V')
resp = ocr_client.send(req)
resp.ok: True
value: 10 V
